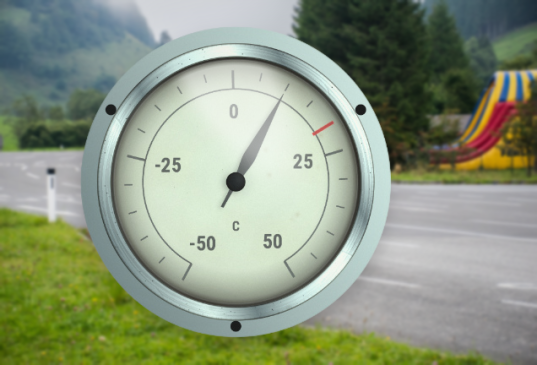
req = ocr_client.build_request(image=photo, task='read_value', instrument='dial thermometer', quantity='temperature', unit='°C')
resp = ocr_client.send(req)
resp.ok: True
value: 10 °C
